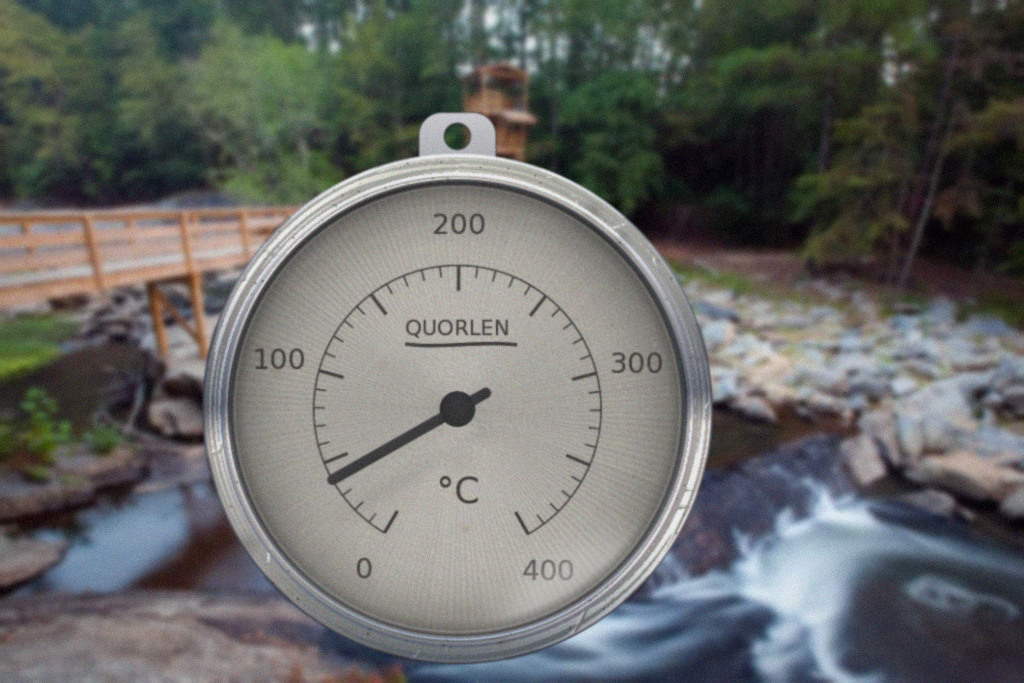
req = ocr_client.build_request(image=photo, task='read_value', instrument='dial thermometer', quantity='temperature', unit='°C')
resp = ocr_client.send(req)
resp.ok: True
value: 40 °C
